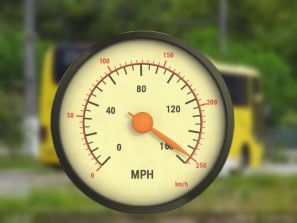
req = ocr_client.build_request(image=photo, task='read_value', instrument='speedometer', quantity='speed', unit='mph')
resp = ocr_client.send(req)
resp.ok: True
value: 155 mph
